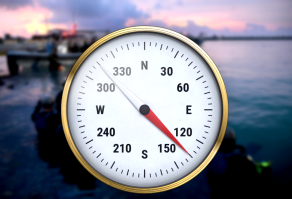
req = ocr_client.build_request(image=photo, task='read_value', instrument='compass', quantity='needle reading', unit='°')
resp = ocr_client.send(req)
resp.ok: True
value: 135 °
